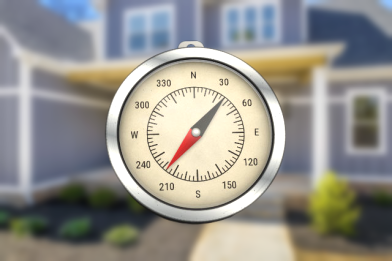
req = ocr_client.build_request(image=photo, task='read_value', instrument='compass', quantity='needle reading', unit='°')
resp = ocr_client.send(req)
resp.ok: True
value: 220 °
